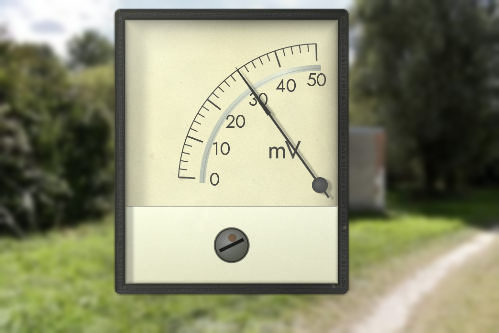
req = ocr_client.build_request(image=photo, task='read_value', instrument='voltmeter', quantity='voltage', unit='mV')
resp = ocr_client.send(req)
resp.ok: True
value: 30 mV
